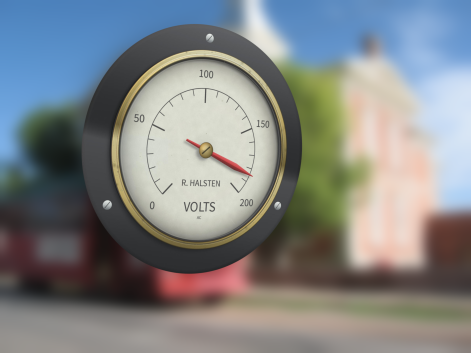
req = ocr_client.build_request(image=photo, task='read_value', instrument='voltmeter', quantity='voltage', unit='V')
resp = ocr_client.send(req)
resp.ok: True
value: 185 V
